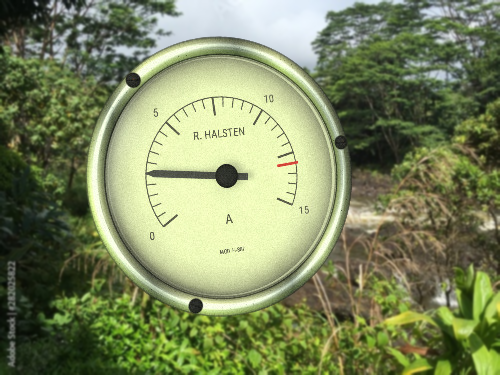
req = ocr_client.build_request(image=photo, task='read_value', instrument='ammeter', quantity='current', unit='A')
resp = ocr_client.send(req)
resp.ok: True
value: 2.5 A
